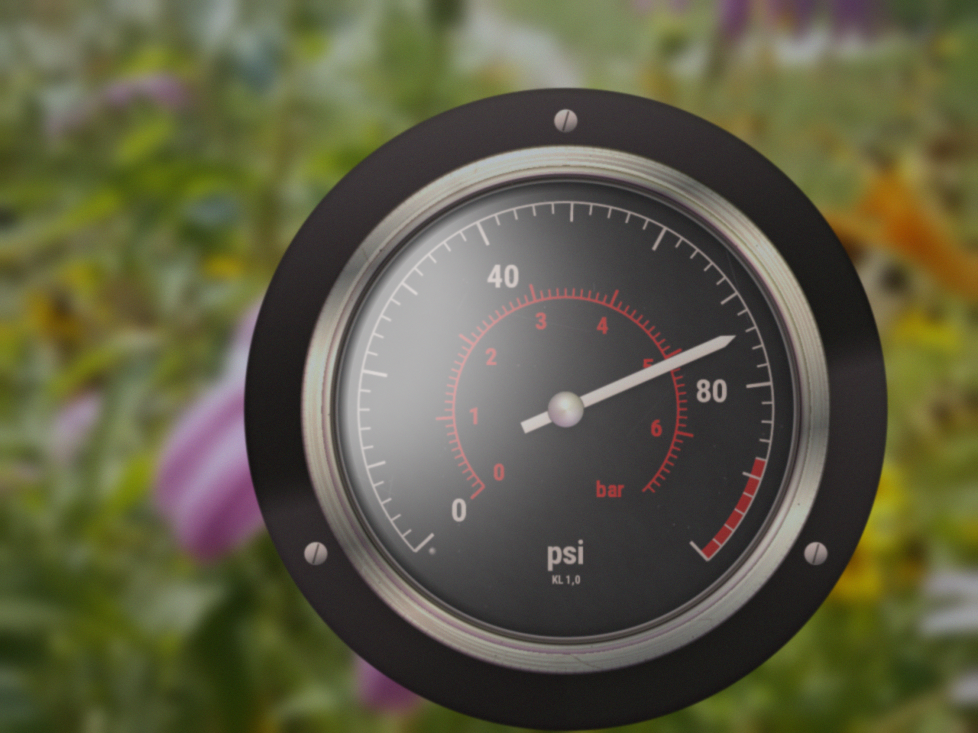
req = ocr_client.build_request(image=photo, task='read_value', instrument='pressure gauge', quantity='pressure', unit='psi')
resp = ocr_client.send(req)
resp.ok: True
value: 74 psi
